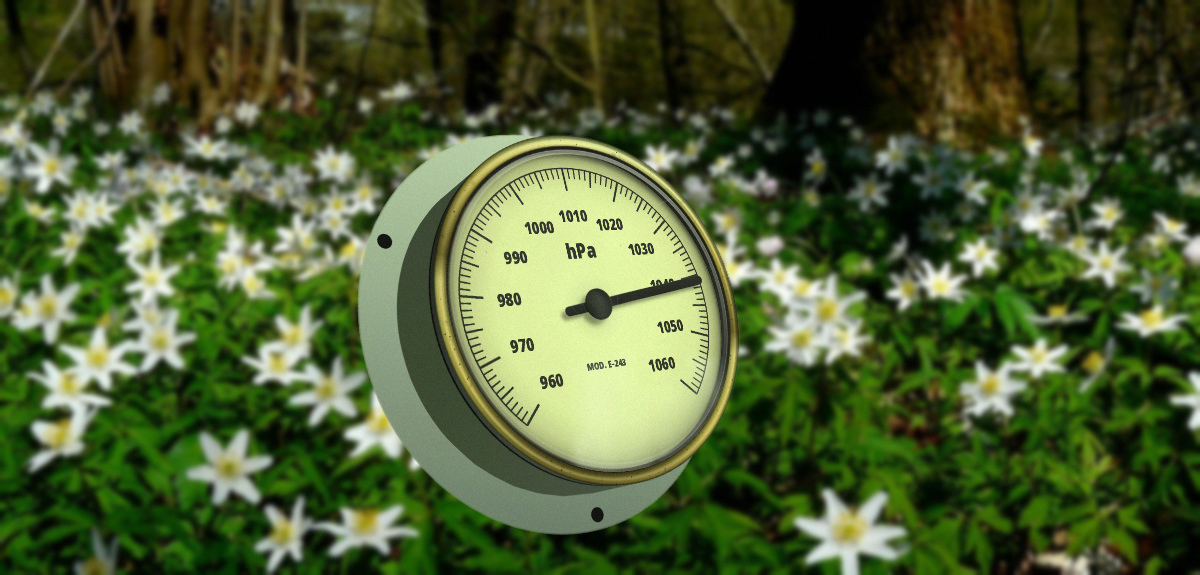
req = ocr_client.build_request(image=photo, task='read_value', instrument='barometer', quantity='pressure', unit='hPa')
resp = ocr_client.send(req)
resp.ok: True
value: 1041 hPa
